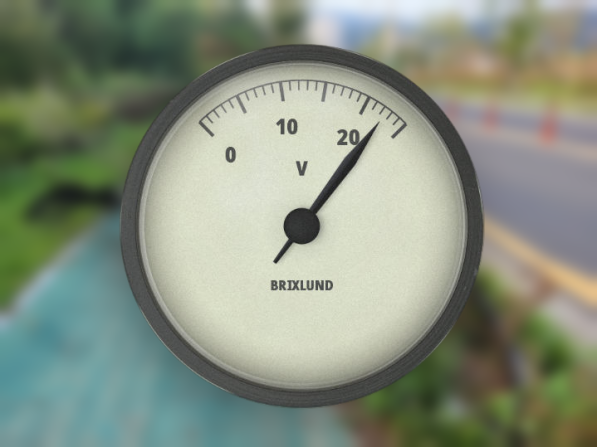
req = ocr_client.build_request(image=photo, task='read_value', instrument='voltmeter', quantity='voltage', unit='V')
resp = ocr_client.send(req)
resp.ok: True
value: 22.5 V
